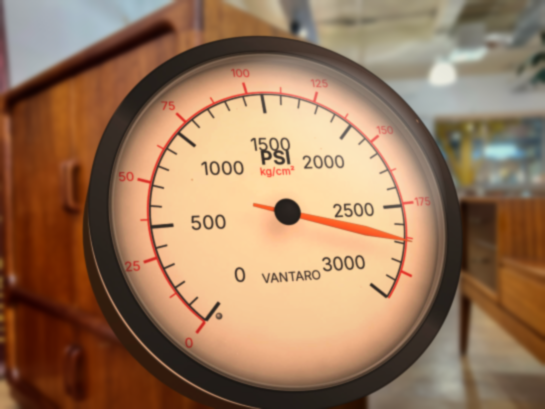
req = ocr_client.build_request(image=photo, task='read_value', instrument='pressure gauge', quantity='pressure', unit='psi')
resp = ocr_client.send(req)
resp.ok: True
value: 2700 psi
